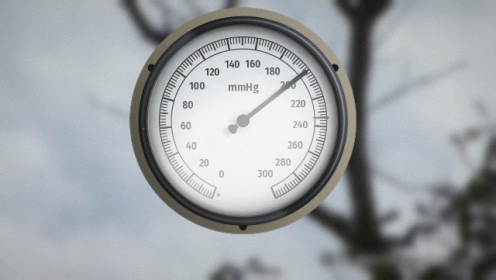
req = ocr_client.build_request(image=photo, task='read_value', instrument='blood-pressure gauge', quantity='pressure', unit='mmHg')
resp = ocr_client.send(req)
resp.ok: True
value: 200 mmHg
